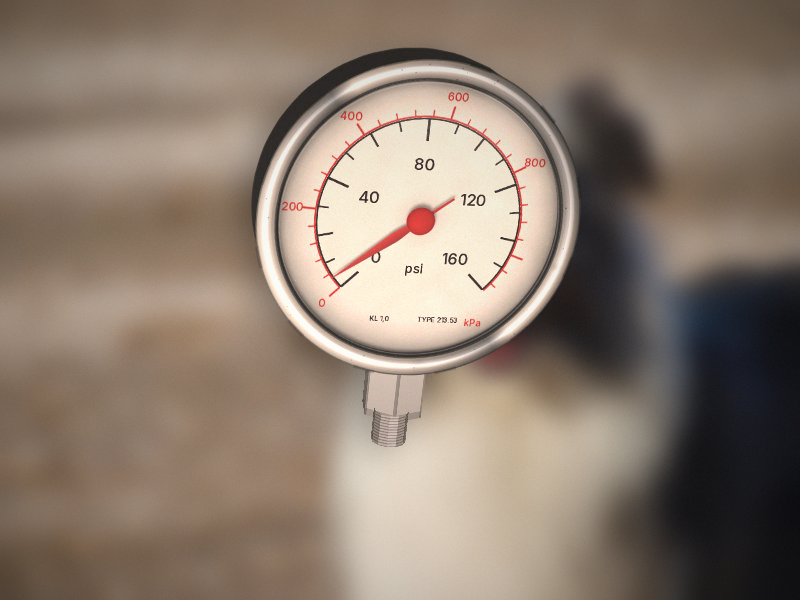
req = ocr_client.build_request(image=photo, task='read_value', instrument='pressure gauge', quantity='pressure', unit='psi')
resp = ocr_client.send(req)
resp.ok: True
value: 5 psi
